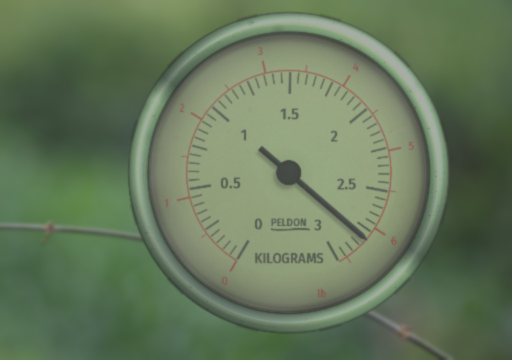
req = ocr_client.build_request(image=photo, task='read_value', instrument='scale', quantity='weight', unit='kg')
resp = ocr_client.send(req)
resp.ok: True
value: 2.8 kg
